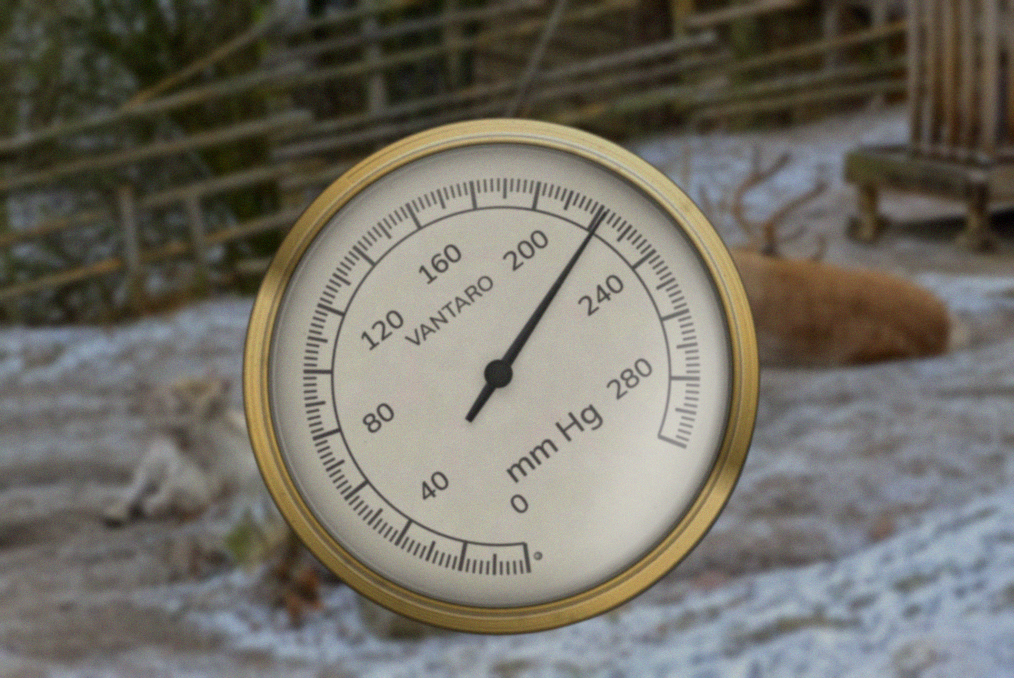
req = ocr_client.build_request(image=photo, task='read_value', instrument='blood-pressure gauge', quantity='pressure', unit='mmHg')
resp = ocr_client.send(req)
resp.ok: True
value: 222 mmHg
